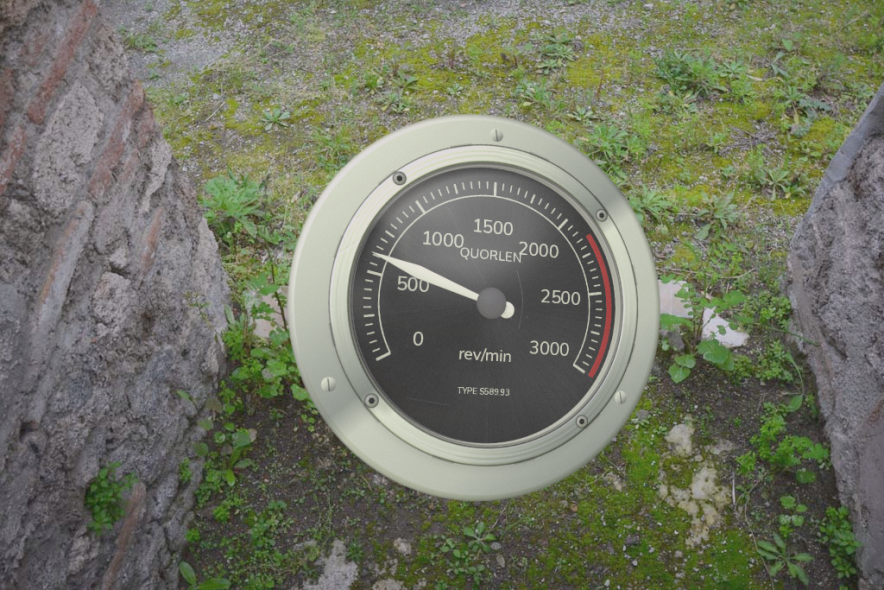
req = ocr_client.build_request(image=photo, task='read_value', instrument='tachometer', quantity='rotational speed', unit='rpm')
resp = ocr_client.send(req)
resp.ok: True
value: 600 rpm
